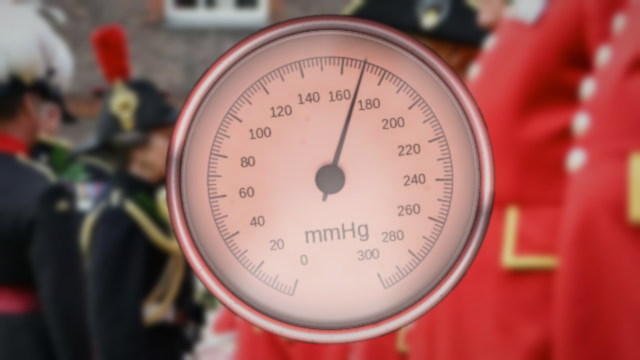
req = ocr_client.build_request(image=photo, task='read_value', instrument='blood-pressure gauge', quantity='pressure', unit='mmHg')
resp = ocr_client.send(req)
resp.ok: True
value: 170 mmHg
